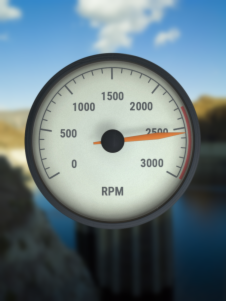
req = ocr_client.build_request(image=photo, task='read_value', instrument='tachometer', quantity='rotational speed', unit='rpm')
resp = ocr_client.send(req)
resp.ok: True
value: 2550 rpm
